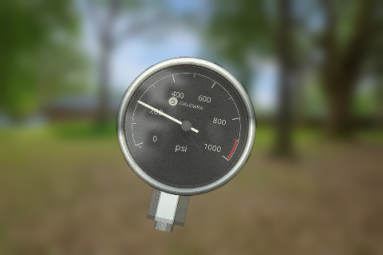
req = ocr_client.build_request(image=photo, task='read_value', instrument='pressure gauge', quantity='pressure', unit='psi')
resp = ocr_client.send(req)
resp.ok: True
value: 200 psi
